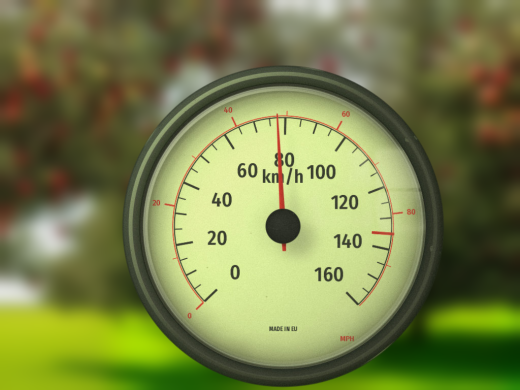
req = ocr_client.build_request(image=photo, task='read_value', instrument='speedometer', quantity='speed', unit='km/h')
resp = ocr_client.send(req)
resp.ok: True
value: 77.5 km/h
